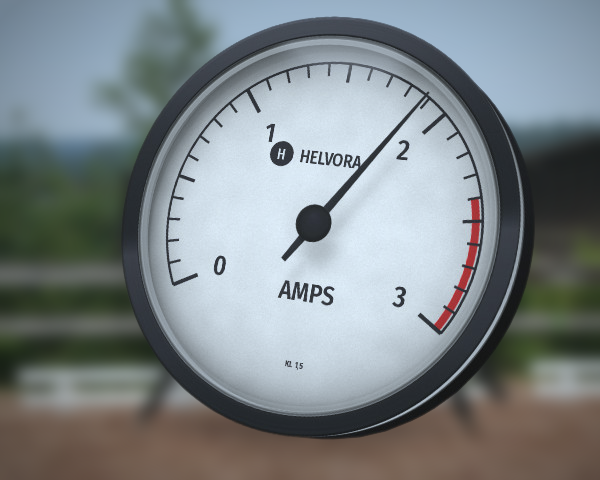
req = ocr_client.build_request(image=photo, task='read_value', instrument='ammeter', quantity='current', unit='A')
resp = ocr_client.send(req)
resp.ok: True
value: 1.9 A
